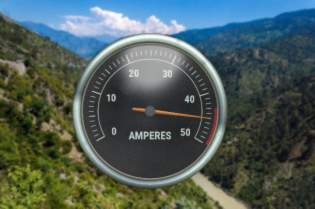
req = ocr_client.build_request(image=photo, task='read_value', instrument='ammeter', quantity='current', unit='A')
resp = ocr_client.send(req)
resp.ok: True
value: 45 A
